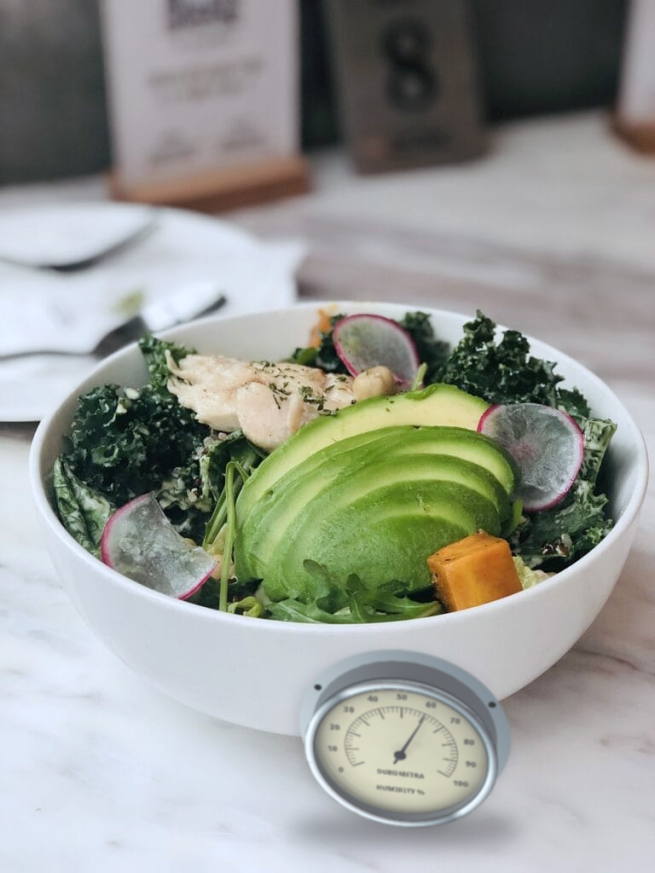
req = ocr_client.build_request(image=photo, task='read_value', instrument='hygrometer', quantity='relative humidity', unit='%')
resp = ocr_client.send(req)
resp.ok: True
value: 60 %
